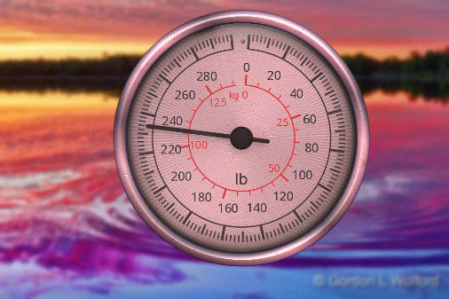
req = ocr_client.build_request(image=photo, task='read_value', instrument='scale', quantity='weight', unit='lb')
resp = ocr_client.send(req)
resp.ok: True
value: 234 lb
